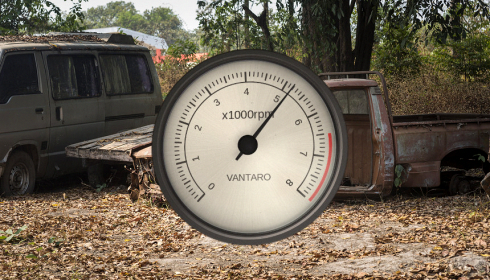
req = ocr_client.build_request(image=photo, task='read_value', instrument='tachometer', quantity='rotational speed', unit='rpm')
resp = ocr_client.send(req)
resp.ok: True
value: 5200 rpm
